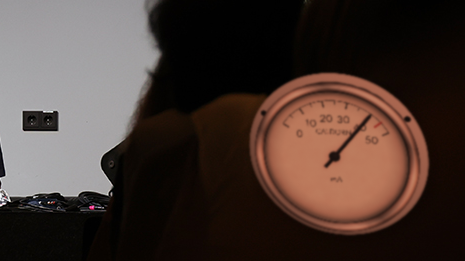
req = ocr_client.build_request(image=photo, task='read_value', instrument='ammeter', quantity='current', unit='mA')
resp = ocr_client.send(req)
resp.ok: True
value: 40 mA
